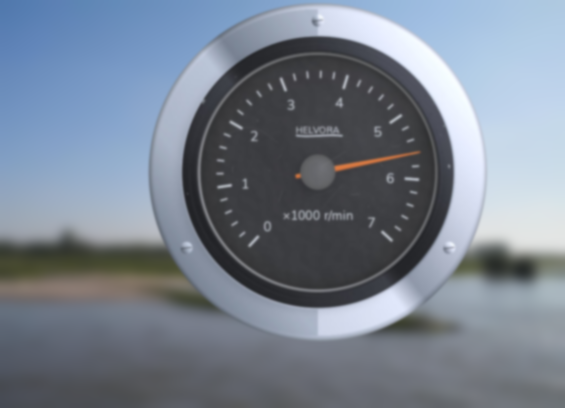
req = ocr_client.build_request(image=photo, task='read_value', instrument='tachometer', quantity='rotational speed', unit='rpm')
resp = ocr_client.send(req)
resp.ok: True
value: 5600 rpm
